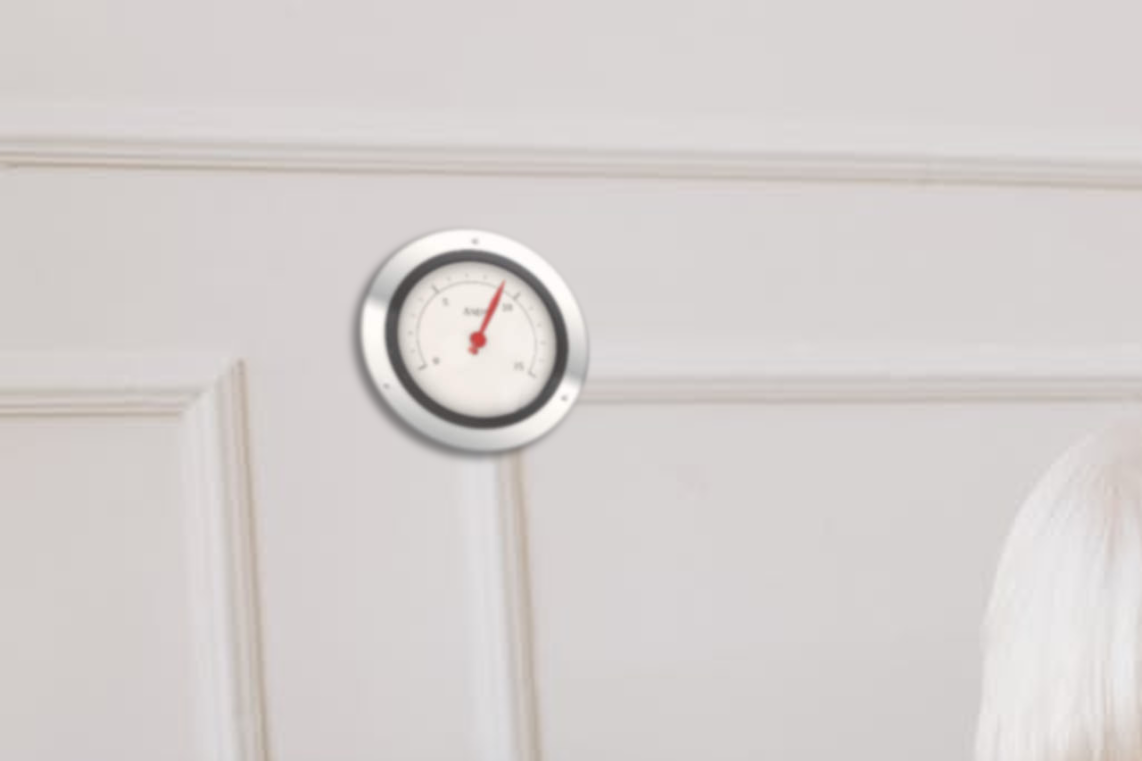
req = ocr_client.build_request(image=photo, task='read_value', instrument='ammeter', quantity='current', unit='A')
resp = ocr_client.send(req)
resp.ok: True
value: 9 A
